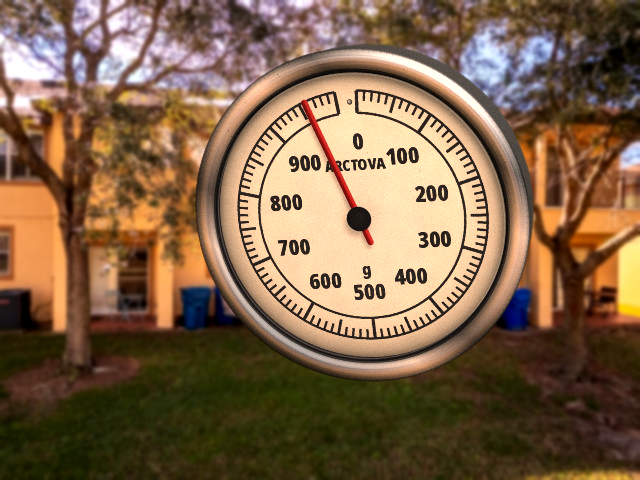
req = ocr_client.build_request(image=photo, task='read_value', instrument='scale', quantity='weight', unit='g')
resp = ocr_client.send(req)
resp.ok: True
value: 960 g
